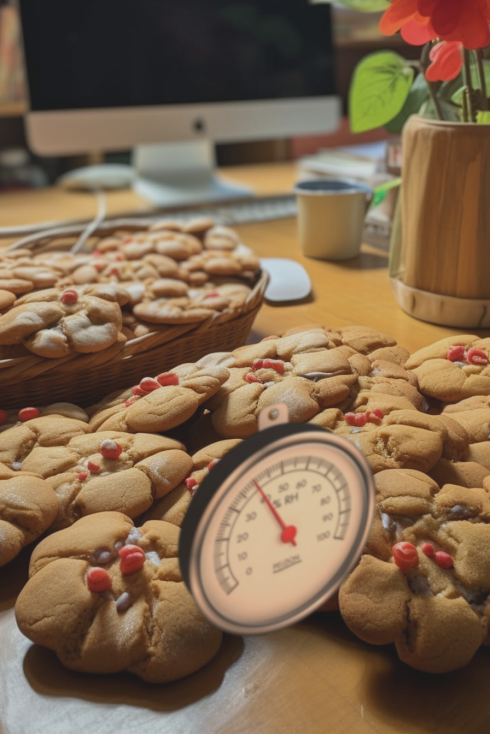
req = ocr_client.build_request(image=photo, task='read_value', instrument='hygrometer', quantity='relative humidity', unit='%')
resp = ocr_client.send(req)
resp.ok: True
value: 40 %
